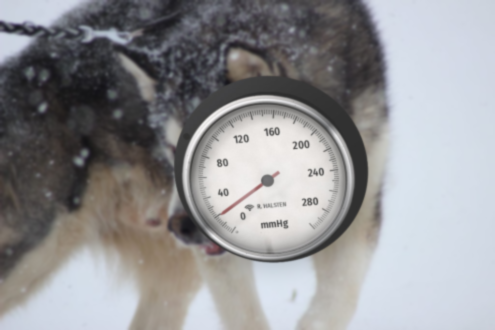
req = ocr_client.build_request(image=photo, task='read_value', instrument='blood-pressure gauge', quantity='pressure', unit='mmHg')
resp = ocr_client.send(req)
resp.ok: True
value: 20 mmHg
